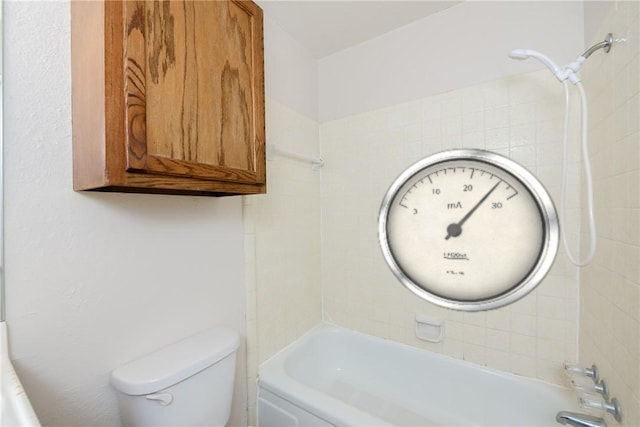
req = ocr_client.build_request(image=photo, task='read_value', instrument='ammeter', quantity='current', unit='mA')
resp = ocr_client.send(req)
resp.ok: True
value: 26 mA
